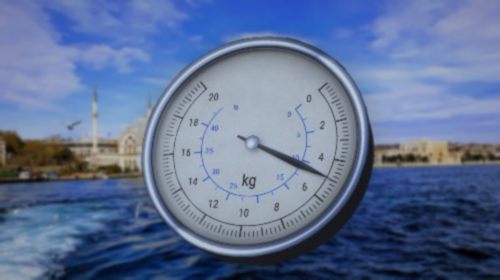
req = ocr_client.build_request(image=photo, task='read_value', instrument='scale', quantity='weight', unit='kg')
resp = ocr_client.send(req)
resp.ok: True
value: 5 kg
